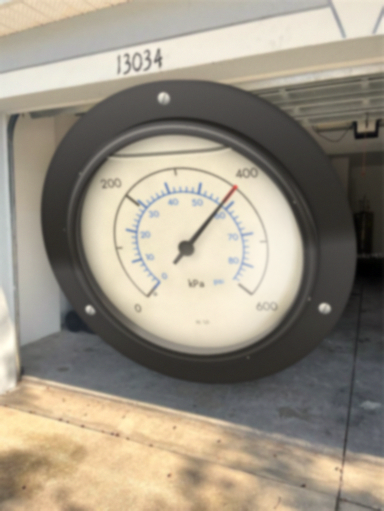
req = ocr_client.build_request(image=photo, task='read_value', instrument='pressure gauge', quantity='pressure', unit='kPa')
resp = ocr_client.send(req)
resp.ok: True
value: 400 kPa
